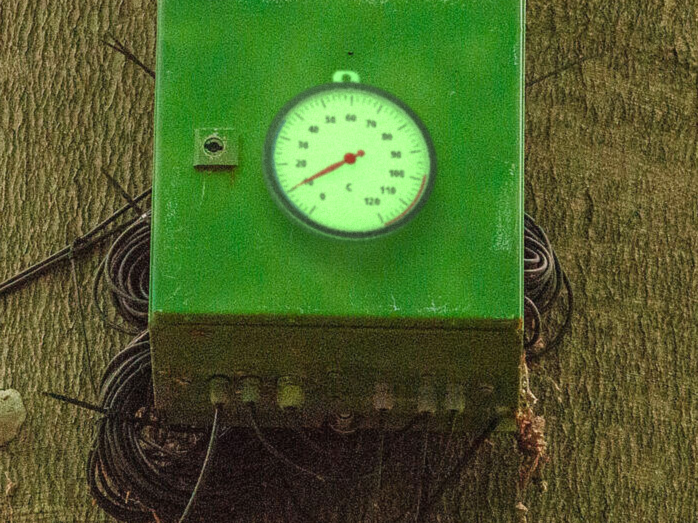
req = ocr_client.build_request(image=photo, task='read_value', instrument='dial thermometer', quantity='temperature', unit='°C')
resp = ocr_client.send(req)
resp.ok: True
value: 10 °C
